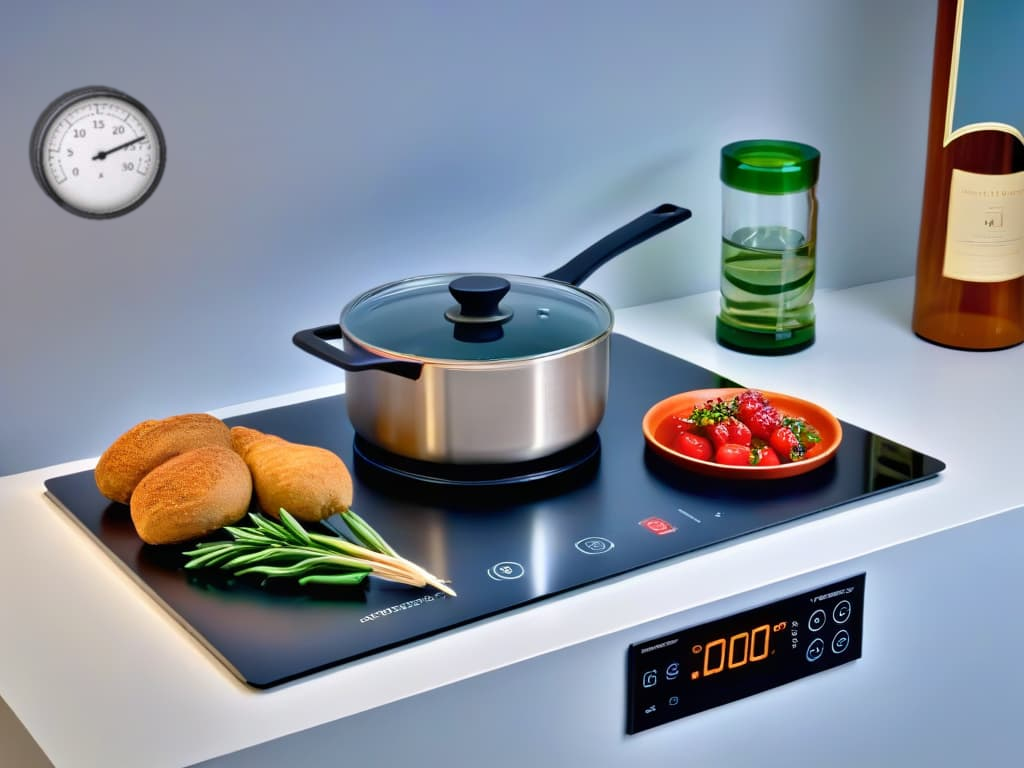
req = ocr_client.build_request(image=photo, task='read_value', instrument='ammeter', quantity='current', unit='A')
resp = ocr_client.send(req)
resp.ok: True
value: 24 A
